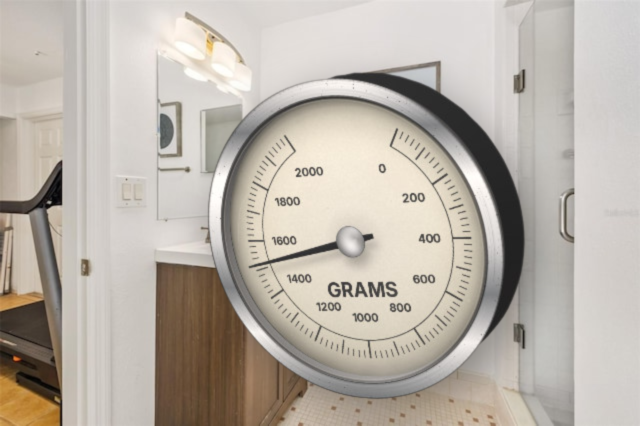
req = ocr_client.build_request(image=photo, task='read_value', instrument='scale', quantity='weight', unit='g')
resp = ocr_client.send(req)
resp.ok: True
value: 1520 g
